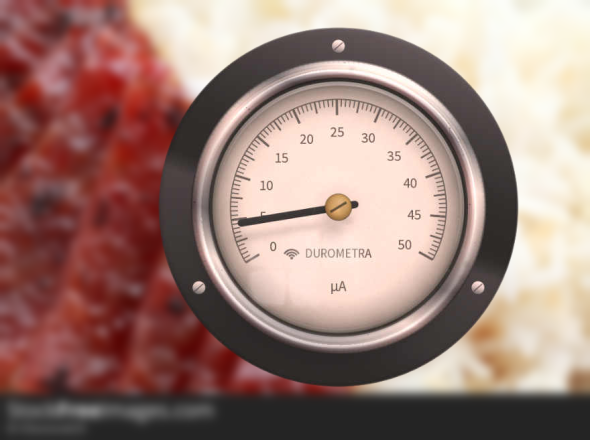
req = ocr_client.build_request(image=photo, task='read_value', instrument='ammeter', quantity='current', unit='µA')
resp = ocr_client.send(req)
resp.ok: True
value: 4.5 µA
